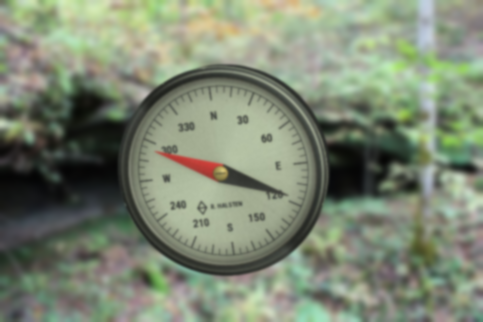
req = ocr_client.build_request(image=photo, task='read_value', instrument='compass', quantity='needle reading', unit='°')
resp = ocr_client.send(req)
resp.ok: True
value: 295 °
